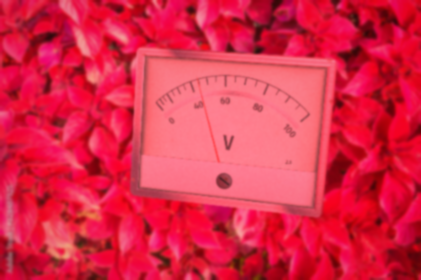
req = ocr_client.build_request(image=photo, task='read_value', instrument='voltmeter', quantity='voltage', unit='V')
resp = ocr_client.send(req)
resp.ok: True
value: 45 V
